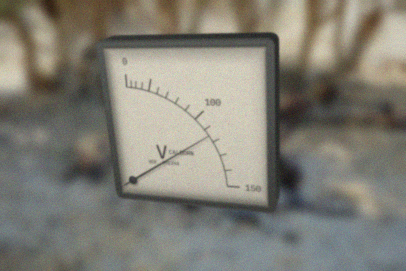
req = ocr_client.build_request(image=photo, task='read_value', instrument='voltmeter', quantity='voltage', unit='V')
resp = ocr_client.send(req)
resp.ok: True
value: 115 V
